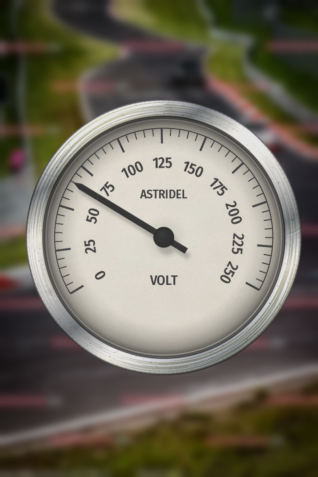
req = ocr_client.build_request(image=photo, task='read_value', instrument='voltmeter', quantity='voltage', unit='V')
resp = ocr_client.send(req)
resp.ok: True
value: 65 V
